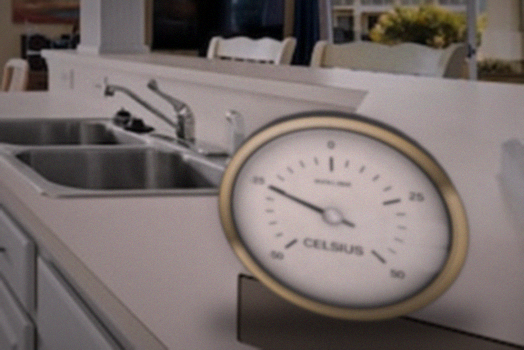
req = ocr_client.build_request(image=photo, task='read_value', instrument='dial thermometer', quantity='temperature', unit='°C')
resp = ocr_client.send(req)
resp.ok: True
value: -25 °C
